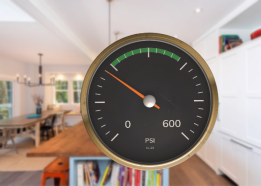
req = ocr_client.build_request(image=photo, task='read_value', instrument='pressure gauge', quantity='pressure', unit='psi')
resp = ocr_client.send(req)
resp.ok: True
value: 180 psi
